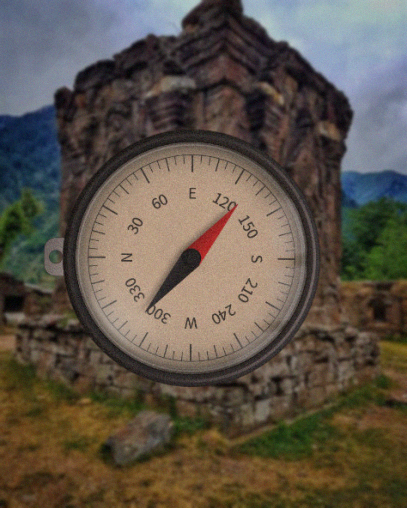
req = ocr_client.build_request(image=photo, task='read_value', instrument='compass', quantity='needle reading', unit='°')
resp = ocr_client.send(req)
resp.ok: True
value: 130 °
